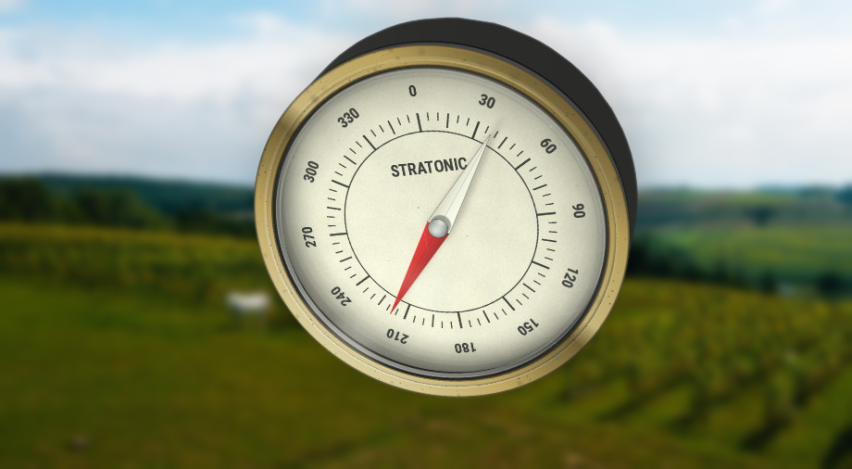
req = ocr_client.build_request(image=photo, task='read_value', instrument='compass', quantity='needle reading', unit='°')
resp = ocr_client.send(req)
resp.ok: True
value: 217.5 °
